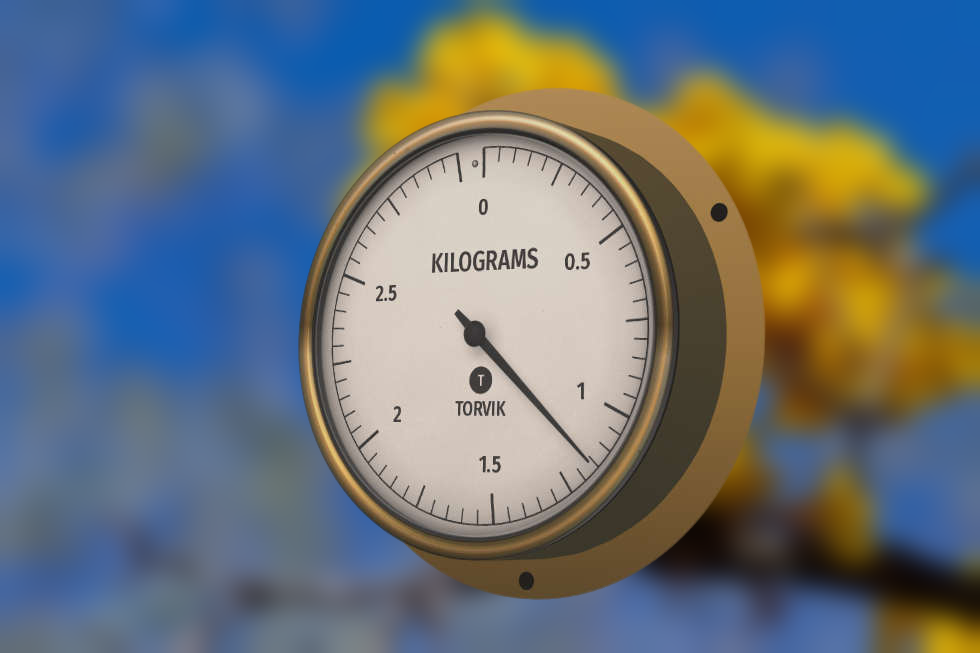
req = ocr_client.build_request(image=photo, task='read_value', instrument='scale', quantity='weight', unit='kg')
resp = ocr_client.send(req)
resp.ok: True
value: 1.15 kg
